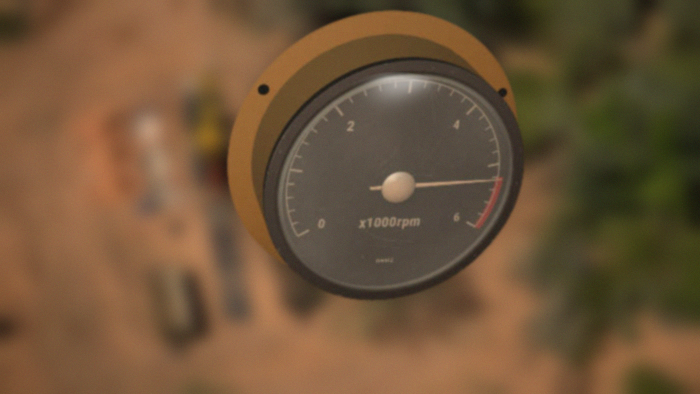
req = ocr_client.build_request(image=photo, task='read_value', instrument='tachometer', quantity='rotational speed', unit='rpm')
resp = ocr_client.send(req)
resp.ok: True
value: 5200 rpm
